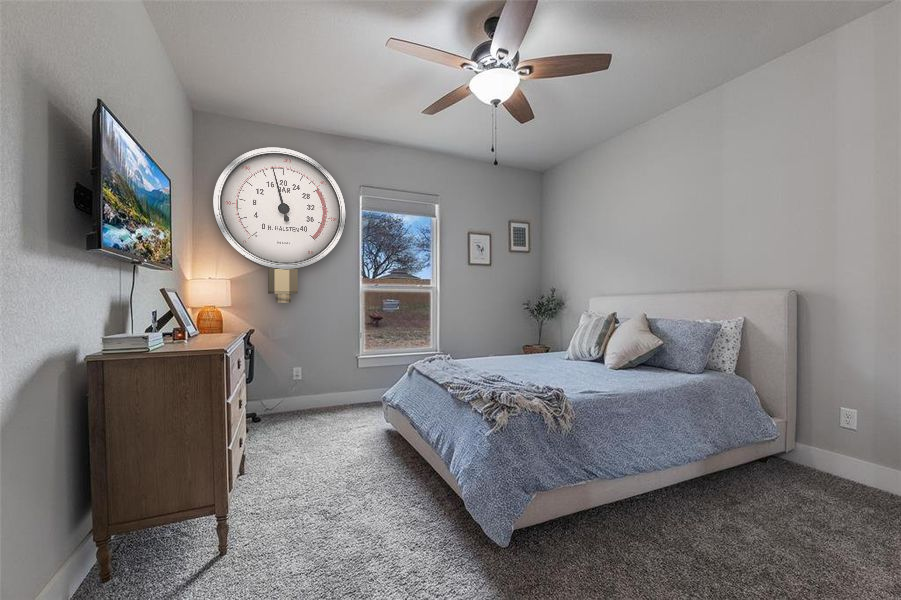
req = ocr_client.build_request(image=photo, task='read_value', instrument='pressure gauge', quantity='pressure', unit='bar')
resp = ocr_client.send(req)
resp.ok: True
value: 18 bar
